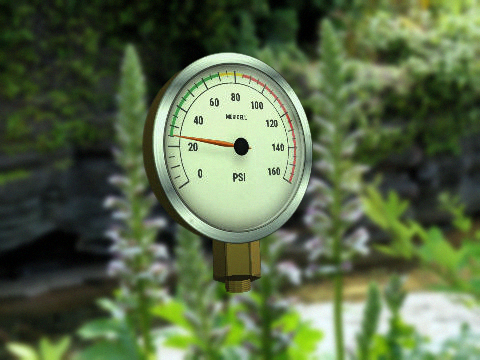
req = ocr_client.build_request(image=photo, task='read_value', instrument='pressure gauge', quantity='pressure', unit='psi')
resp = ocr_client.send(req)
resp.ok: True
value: 25 psi
